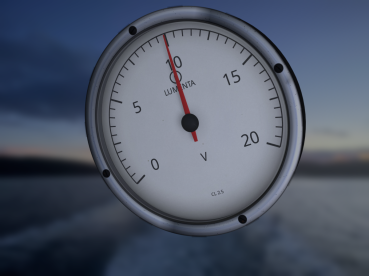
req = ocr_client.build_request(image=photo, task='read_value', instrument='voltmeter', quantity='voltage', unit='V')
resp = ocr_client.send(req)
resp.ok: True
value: 10 V
